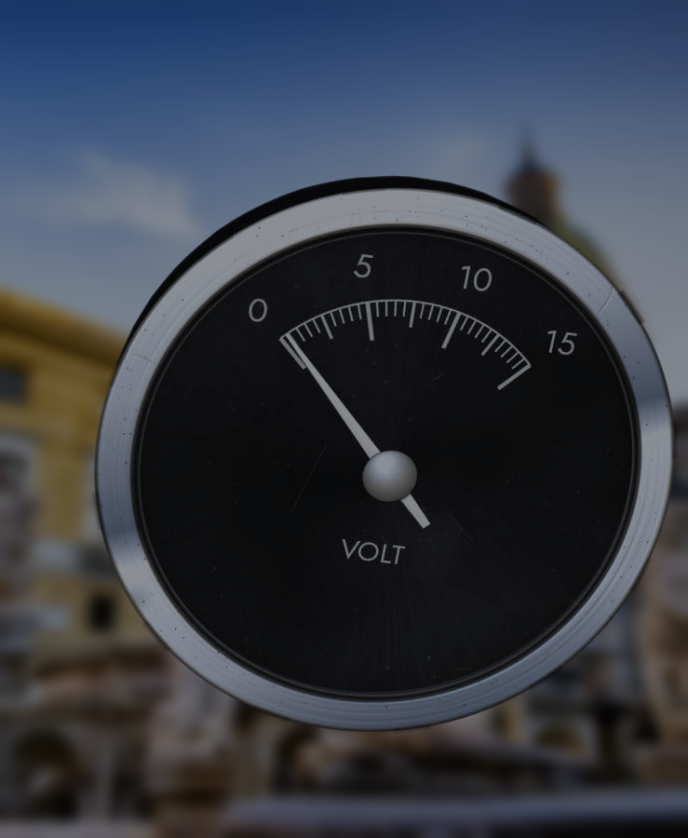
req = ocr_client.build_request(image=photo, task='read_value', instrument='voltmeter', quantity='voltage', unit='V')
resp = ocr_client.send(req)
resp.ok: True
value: 0.5 V
